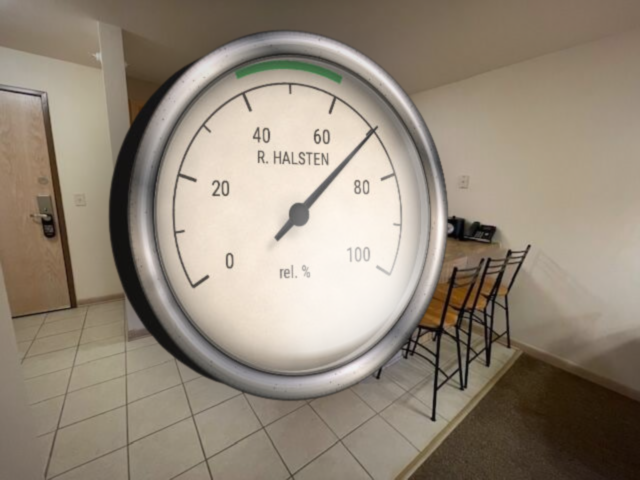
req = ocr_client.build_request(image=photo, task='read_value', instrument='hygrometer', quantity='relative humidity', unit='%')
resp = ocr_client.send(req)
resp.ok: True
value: 70 %
